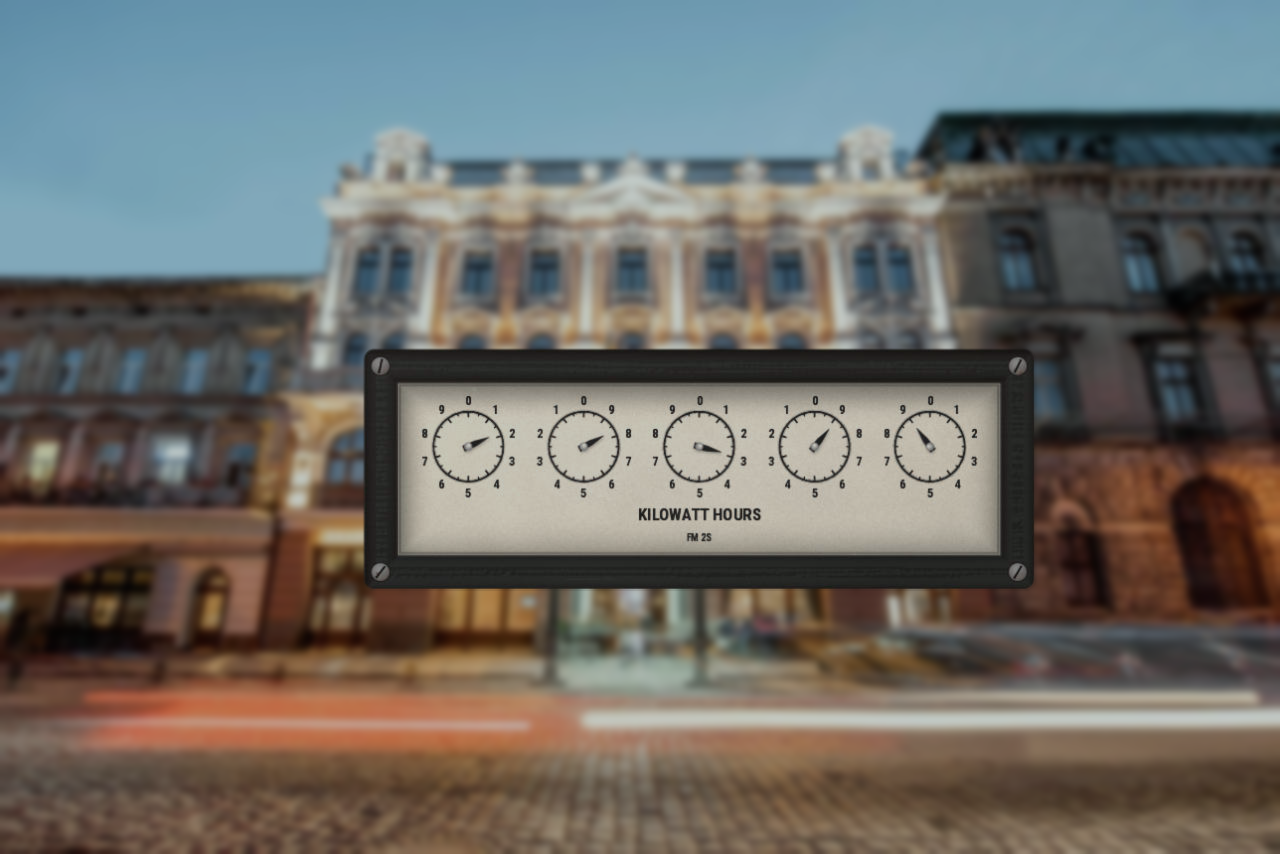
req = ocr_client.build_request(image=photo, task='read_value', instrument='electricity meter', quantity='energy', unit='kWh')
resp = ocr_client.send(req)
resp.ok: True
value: 18289 kWh
